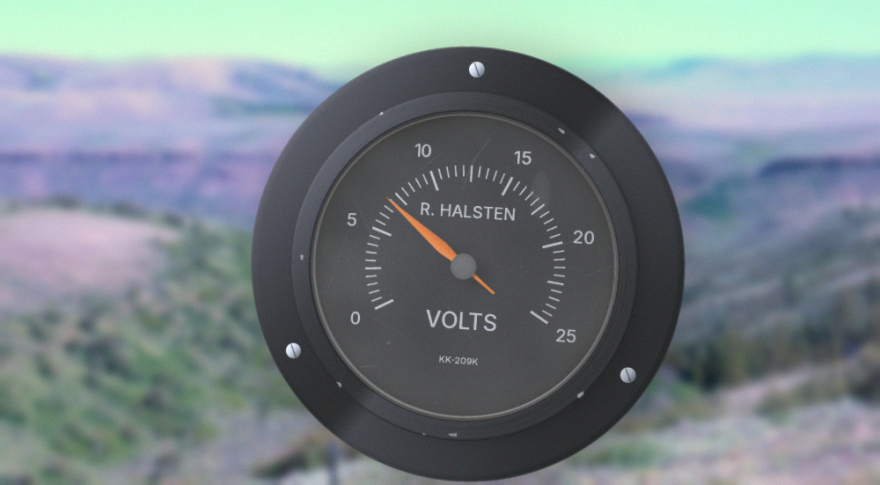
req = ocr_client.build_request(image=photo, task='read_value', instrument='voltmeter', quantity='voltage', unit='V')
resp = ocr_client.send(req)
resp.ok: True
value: 7 V
